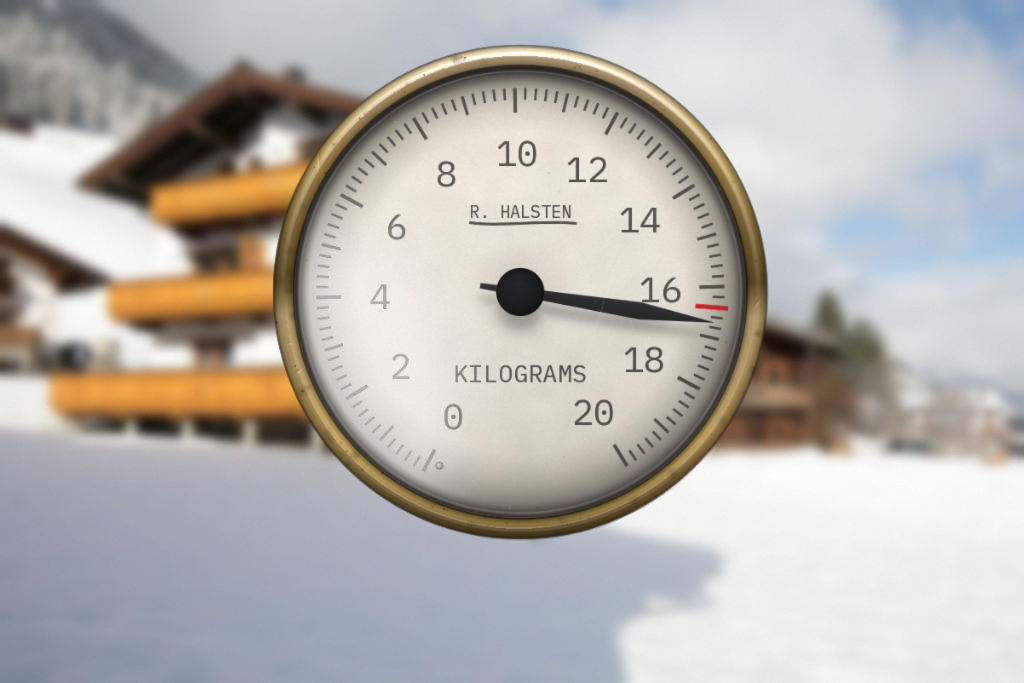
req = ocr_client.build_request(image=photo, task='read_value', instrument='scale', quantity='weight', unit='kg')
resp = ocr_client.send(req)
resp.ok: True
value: 16.7 kg
